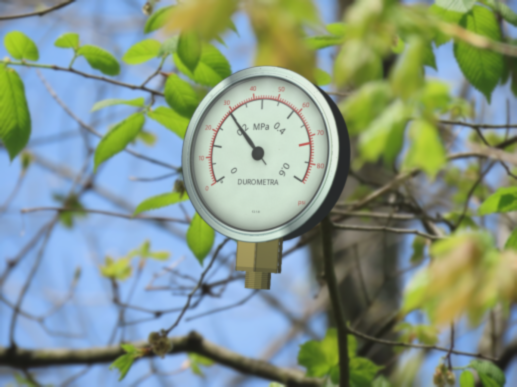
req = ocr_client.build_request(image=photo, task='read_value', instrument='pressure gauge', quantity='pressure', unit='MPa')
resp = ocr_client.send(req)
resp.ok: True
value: 0.2 MPa
